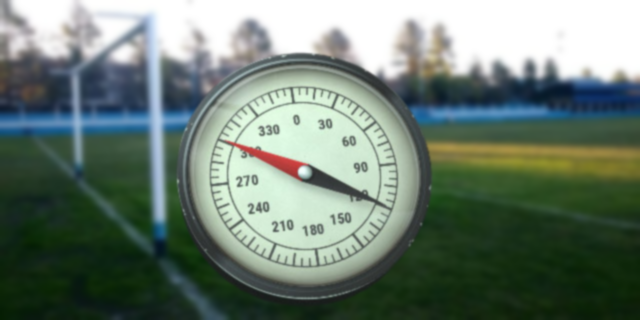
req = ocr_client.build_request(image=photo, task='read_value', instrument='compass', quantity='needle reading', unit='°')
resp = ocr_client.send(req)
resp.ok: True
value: 300 °
